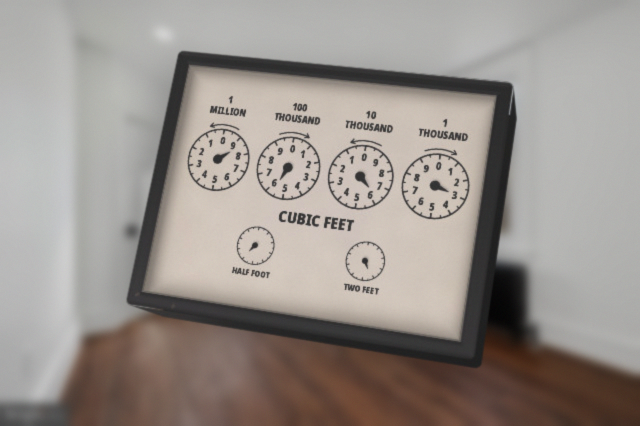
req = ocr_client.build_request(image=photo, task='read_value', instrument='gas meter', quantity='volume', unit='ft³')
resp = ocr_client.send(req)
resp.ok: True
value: 856300 ft³
